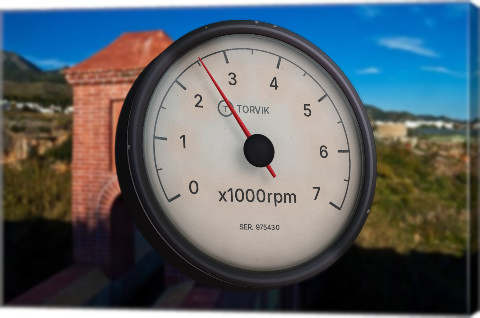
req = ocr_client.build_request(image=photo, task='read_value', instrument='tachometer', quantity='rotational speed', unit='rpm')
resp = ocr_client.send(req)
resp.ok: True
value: 2500 rpm
